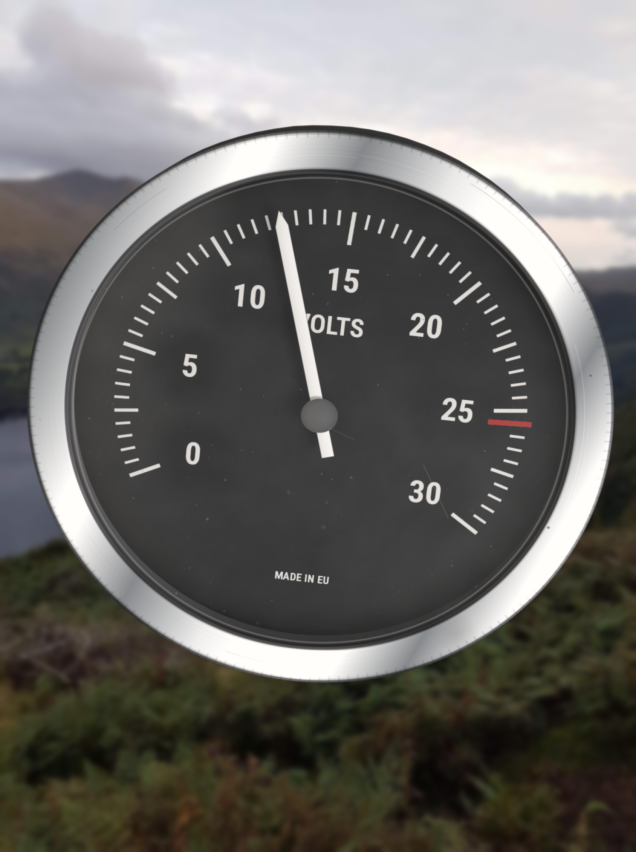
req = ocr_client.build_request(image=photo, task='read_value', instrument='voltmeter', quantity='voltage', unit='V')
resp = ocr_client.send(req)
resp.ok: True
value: 12.5 V
